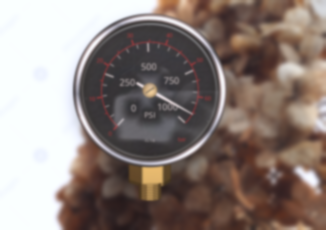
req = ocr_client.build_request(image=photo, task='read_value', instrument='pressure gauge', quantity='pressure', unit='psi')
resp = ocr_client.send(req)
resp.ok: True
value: 950 psi
